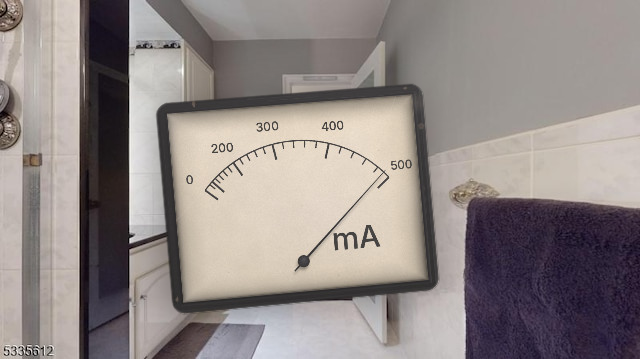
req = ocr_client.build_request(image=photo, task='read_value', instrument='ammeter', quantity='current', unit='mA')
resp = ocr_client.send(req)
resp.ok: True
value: 490 mA
